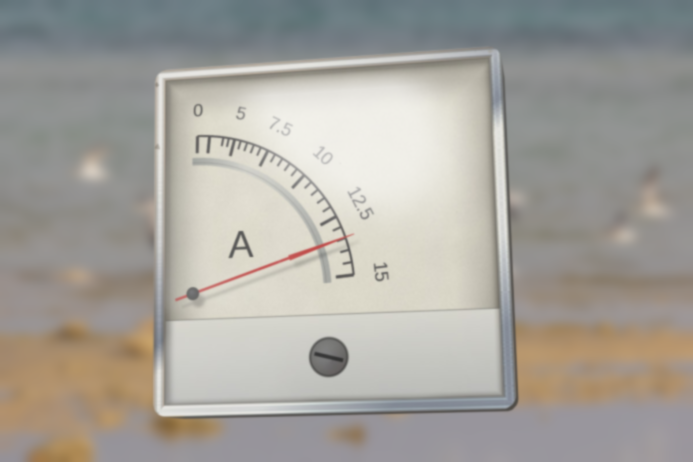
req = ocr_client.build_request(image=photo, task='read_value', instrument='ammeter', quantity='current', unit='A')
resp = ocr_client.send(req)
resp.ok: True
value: 13.5 A
